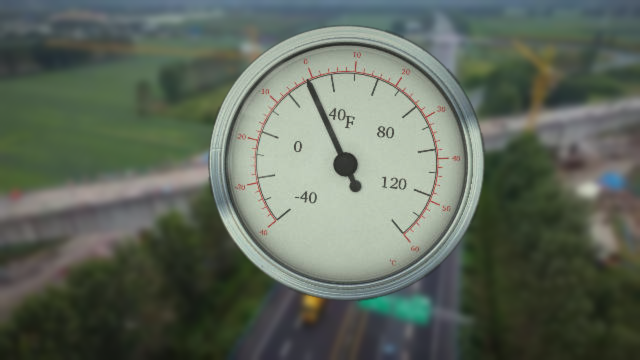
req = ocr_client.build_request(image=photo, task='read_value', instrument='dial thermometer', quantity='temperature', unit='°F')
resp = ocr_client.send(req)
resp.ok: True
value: 30 °F
